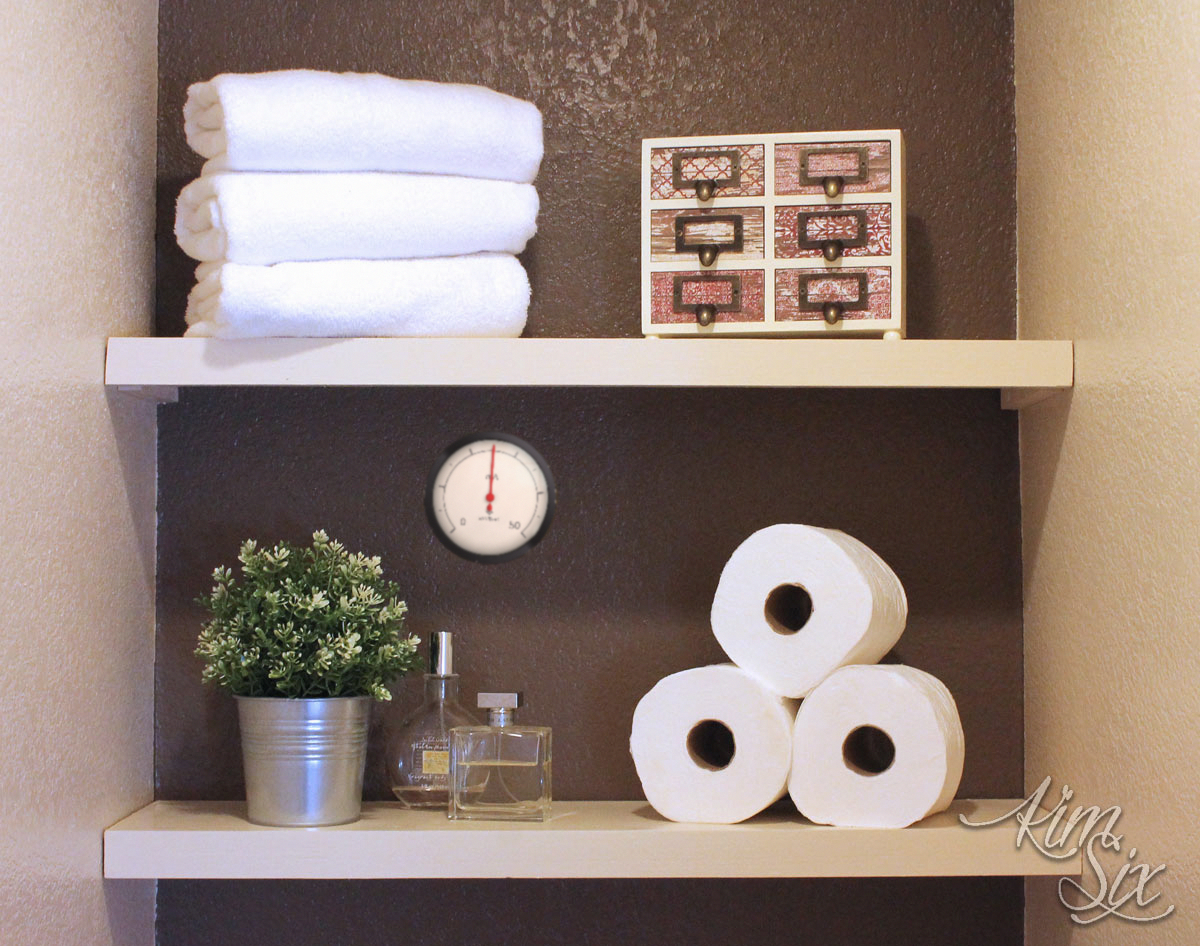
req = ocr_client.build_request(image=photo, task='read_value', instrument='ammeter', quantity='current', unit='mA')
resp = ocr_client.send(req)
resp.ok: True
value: 25 mA
